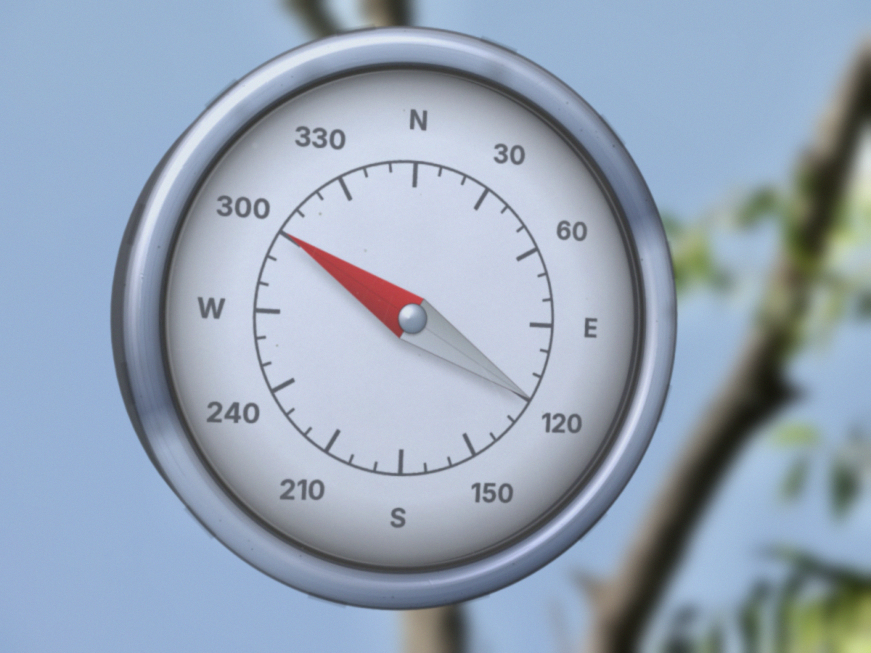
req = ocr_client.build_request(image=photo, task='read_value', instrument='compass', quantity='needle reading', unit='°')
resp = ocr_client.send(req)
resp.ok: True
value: 300 °
